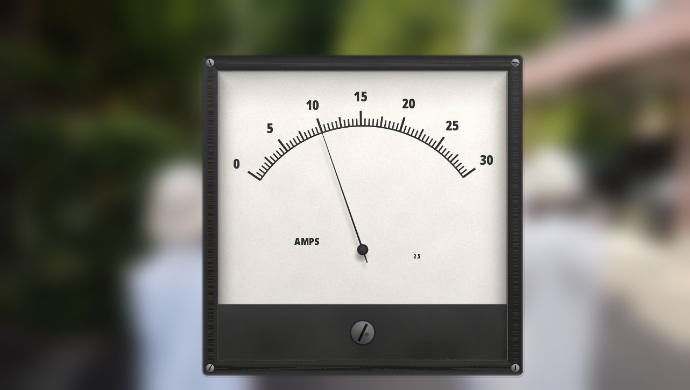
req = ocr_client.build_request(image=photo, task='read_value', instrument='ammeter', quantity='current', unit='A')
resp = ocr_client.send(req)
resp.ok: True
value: 10 A
